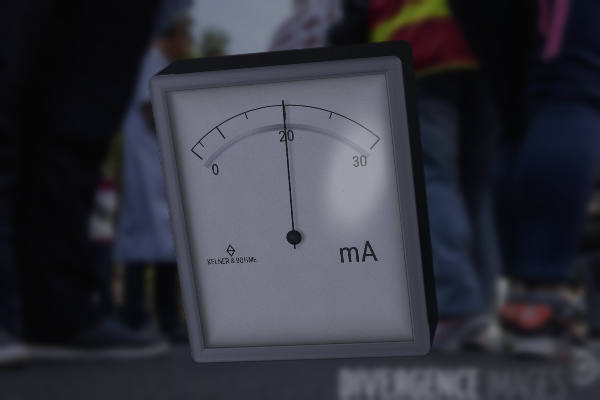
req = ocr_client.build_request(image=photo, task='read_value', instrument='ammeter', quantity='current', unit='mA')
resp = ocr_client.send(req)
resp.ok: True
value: 20 mA
